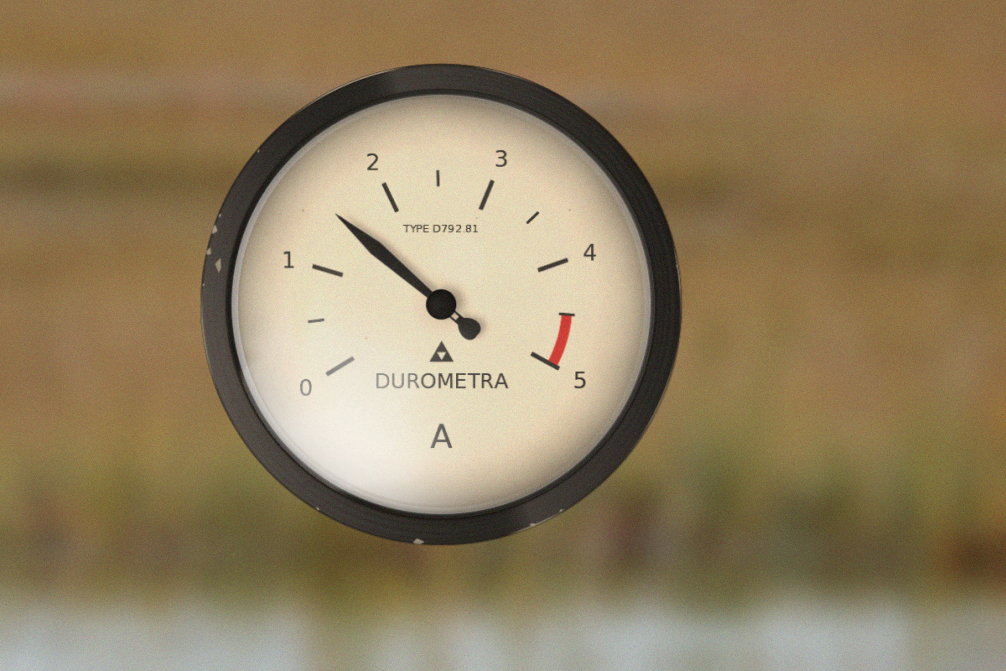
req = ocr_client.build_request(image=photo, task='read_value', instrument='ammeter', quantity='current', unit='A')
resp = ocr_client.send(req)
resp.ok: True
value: 1.5 A
